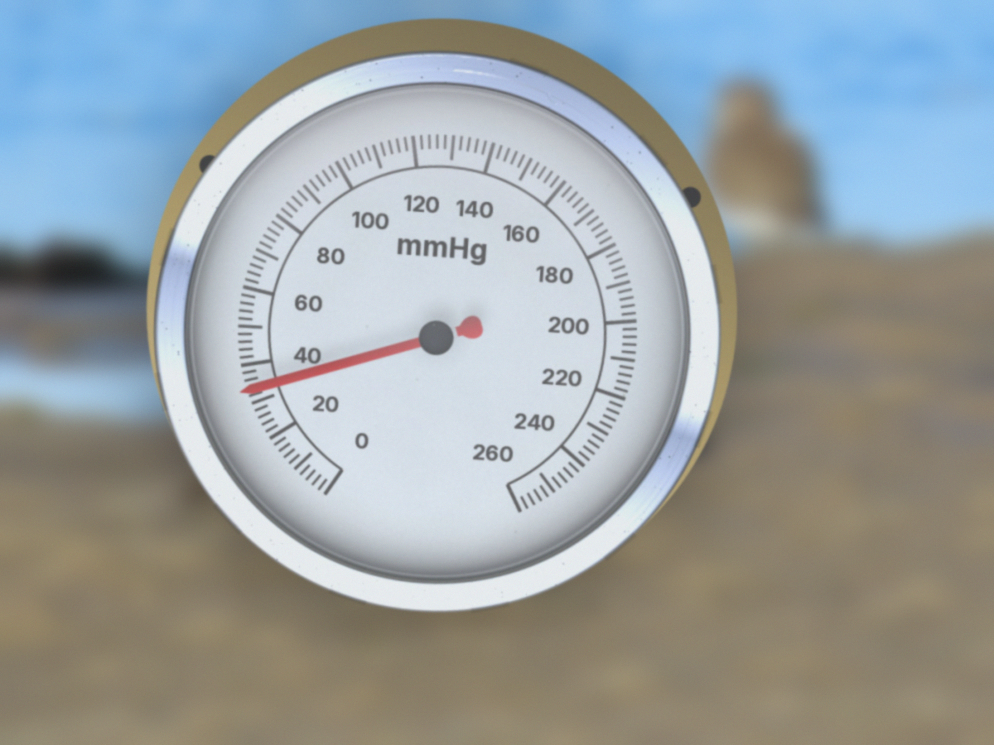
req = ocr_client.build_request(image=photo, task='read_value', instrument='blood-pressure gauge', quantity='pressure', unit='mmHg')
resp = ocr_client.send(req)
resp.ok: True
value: 34 mmHg
